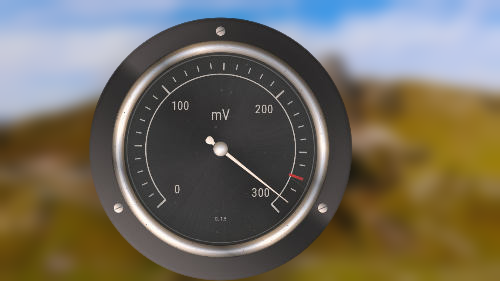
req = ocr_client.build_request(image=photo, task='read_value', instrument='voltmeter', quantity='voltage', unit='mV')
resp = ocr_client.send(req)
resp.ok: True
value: 290 mV
